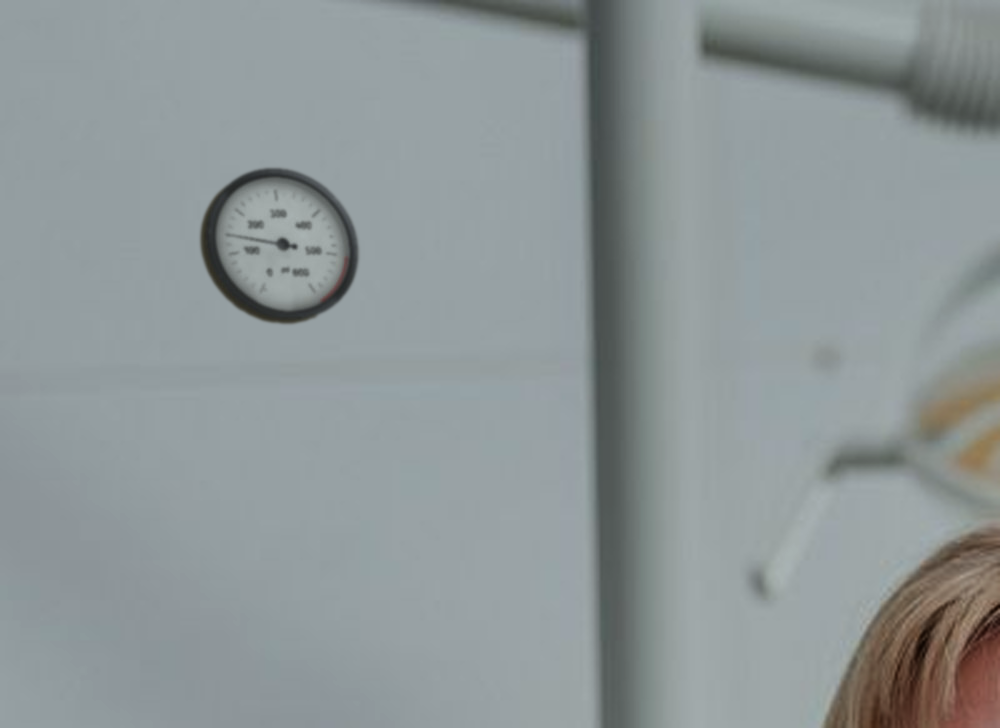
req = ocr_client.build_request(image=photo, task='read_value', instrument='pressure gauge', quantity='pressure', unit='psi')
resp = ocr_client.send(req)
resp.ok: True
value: 140 psi
